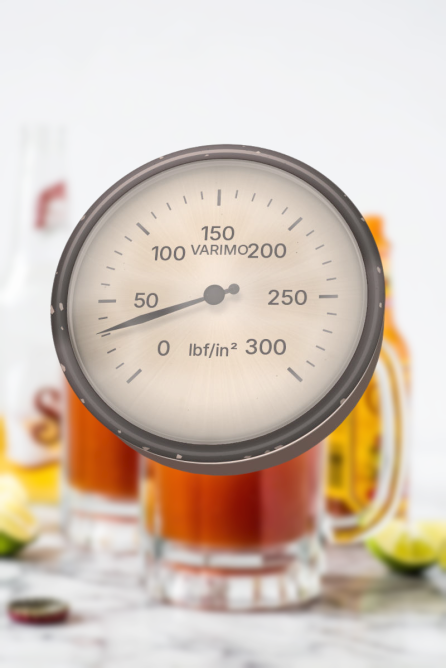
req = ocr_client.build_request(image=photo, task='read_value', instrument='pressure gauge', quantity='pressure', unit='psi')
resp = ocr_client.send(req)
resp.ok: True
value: 30 psi
